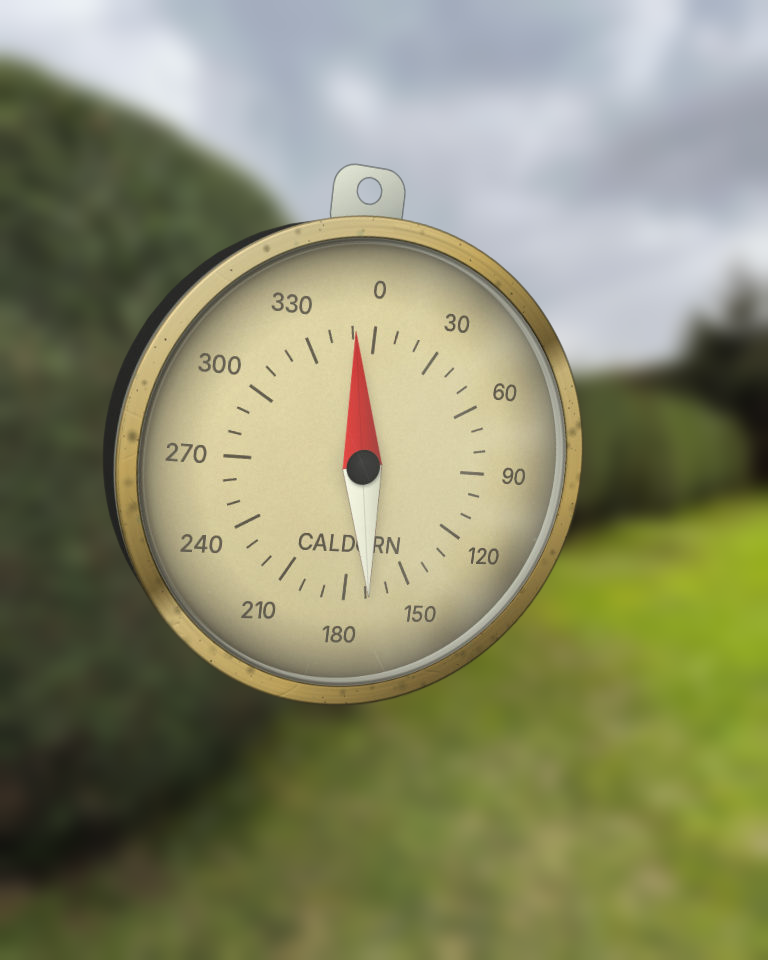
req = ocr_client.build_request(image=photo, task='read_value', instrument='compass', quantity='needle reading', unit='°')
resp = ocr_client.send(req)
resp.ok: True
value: 350 °
